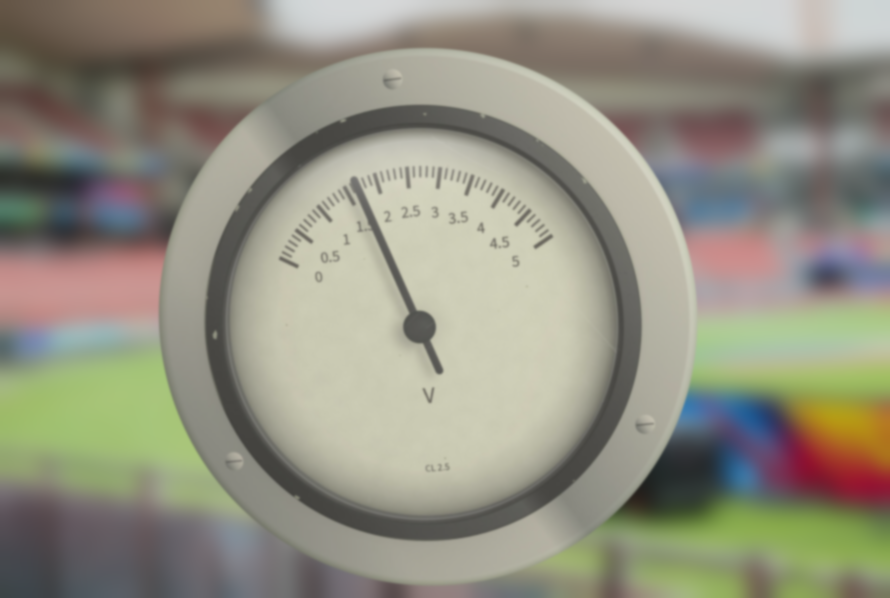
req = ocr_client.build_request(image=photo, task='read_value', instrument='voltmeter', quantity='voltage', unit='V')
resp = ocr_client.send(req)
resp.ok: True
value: 1.7 V
